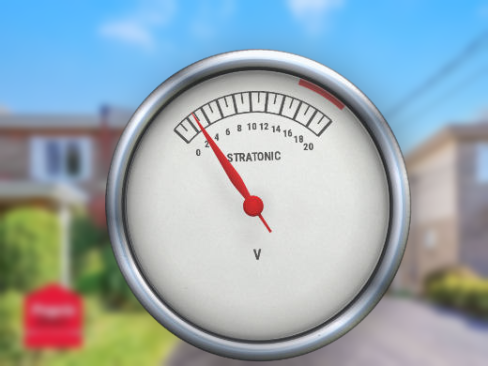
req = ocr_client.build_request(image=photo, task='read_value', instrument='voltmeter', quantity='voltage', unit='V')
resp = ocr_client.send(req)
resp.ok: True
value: 3 V
